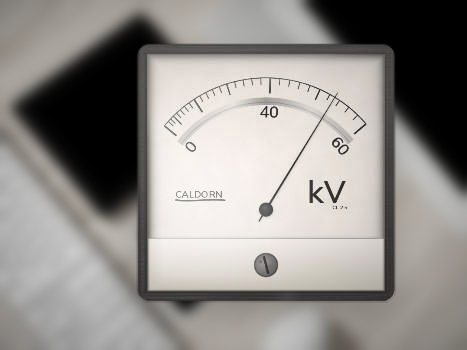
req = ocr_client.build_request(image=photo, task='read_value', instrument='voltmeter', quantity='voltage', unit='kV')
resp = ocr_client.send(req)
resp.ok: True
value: 53 kV
